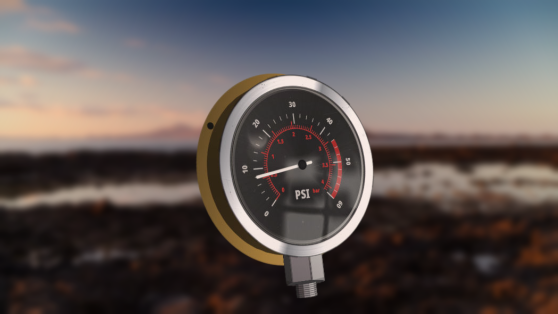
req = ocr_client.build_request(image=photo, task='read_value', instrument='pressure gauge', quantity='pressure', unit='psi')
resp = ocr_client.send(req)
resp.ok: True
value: 8 psi
